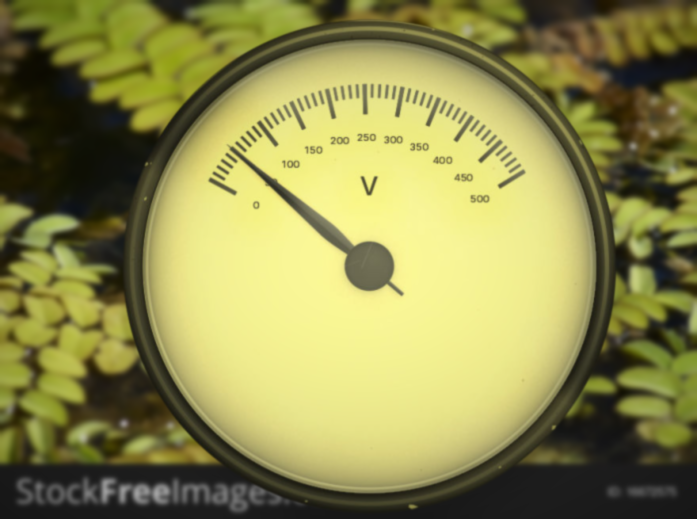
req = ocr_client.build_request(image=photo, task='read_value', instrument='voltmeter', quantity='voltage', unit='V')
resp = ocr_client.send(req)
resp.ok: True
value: 50 V
